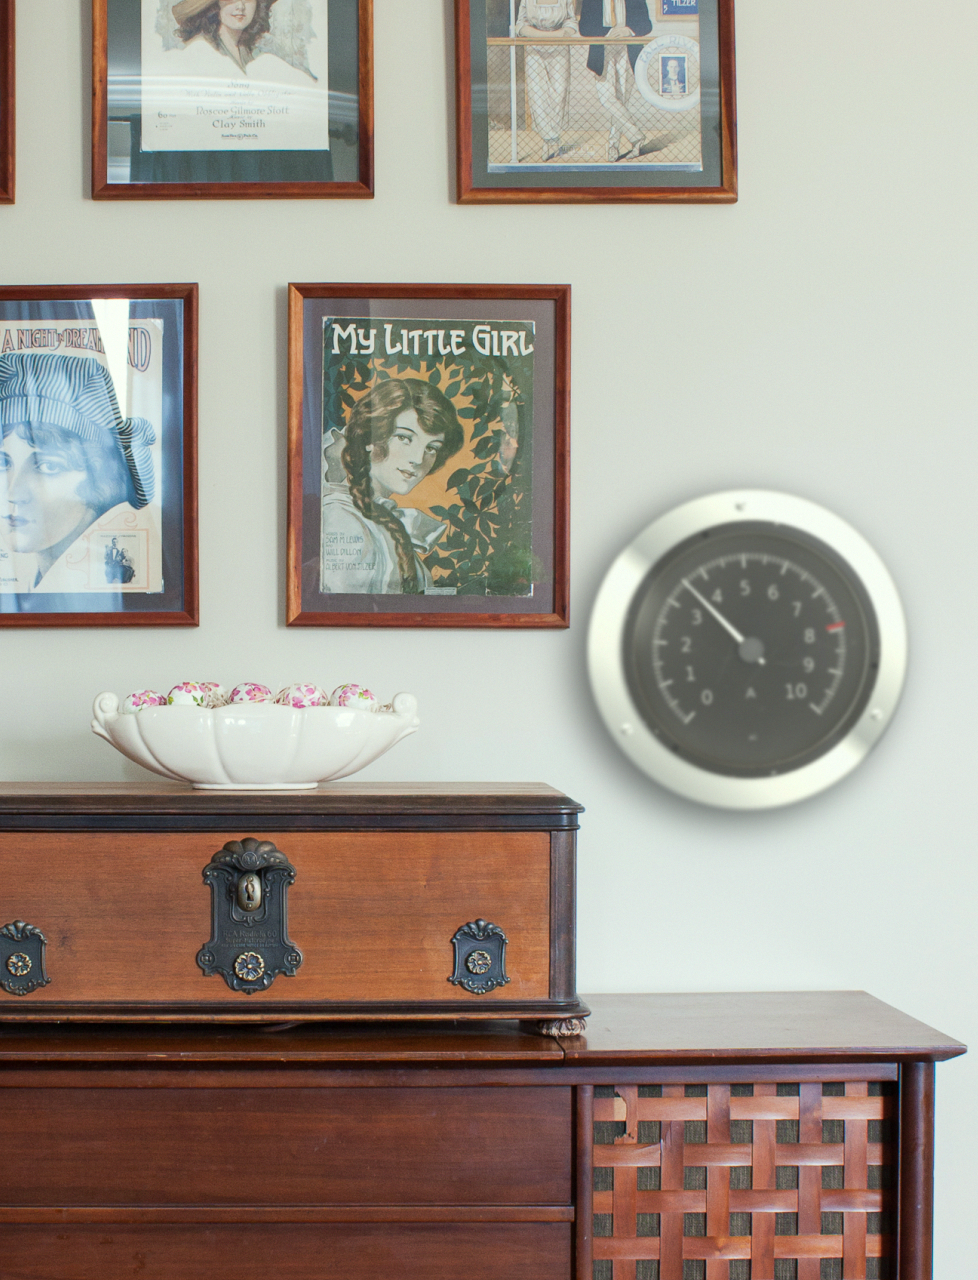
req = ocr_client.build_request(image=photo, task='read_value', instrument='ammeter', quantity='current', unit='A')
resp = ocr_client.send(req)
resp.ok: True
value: 3.5 A
